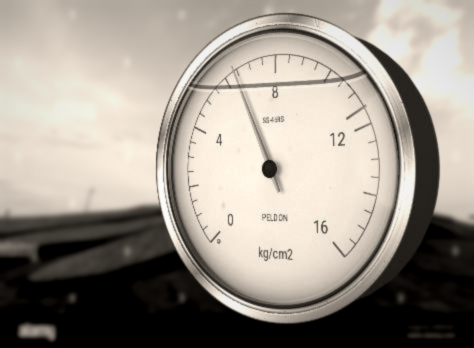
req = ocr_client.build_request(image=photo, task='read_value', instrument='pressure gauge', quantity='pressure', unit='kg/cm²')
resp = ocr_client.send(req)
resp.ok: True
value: 6.5 kg/cm²
